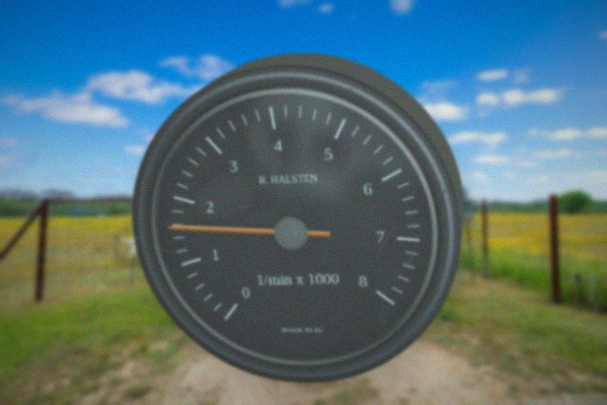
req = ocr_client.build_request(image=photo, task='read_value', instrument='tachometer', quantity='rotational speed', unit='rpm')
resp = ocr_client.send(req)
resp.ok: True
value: 1600 rpm
